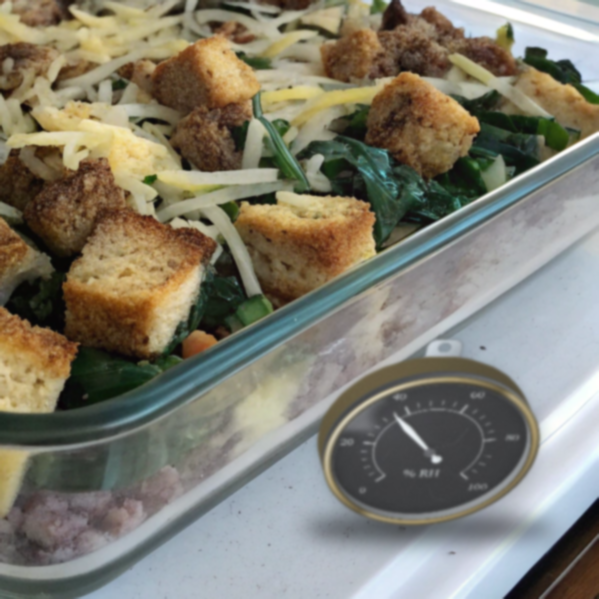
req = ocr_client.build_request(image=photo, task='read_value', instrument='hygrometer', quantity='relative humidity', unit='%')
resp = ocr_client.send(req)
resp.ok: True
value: 36 %
